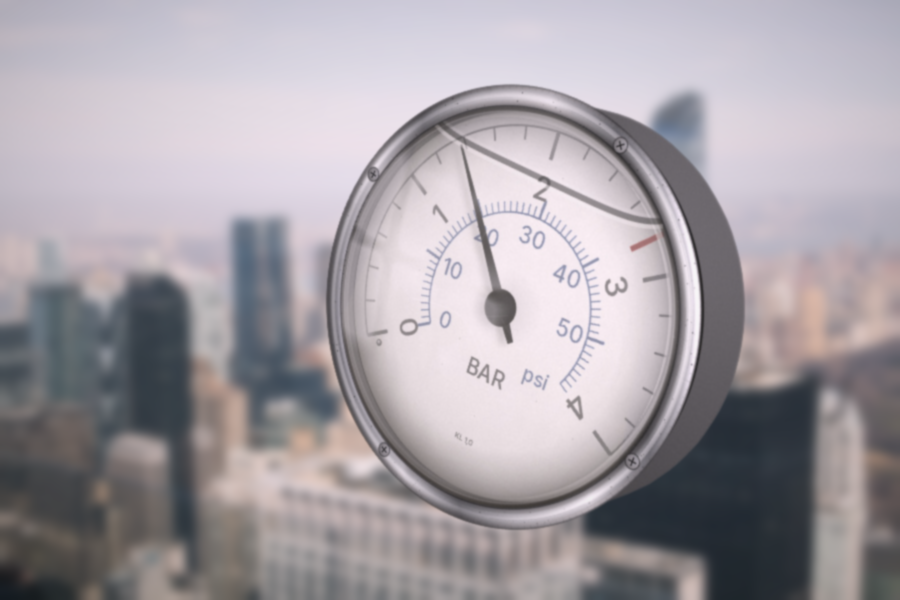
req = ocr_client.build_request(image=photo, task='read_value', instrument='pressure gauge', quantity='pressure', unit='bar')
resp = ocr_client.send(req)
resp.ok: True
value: 1.4 bar
